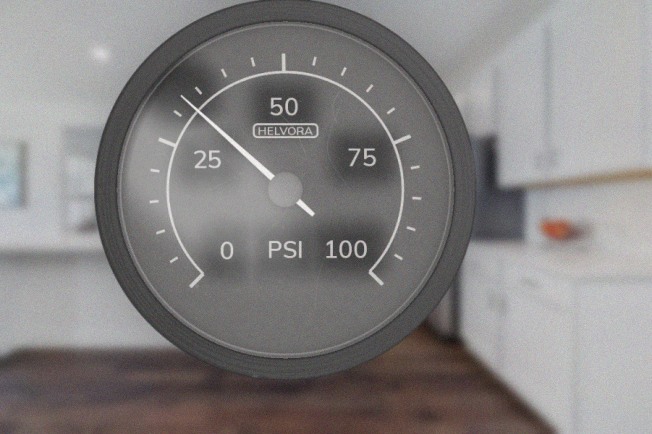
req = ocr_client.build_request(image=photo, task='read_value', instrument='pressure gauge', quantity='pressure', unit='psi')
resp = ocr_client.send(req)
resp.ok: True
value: 32.5 psi
